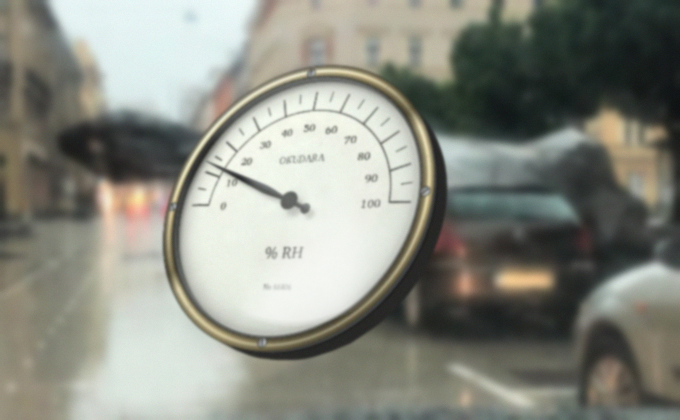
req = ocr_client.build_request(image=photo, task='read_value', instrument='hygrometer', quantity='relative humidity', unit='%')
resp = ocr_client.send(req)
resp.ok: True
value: 12.5 %
